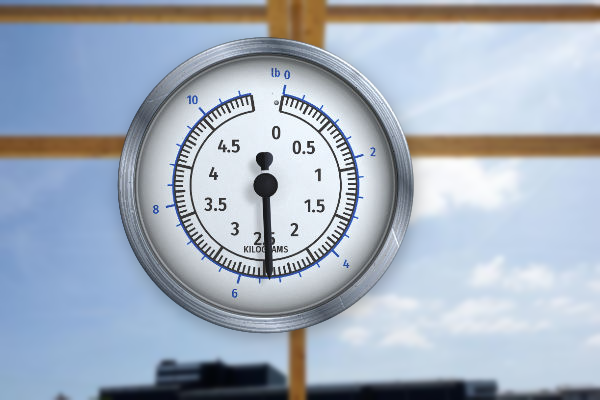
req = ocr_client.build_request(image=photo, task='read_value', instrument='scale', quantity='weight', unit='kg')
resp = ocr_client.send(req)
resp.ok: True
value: 2.45 kg
